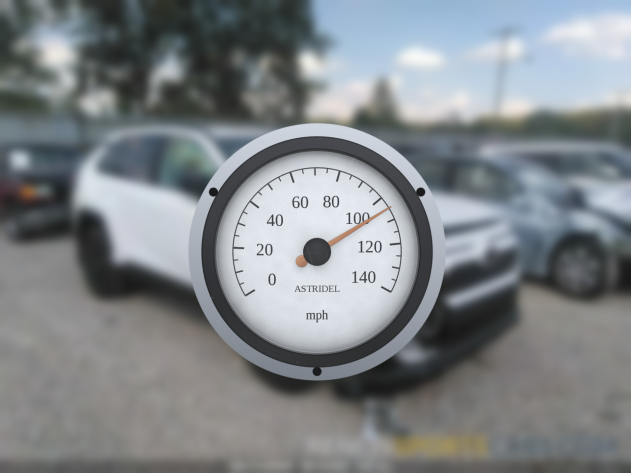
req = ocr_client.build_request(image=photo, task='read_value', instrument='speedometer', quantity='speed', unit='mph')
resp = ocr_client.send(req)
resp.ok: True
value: 105 mph
